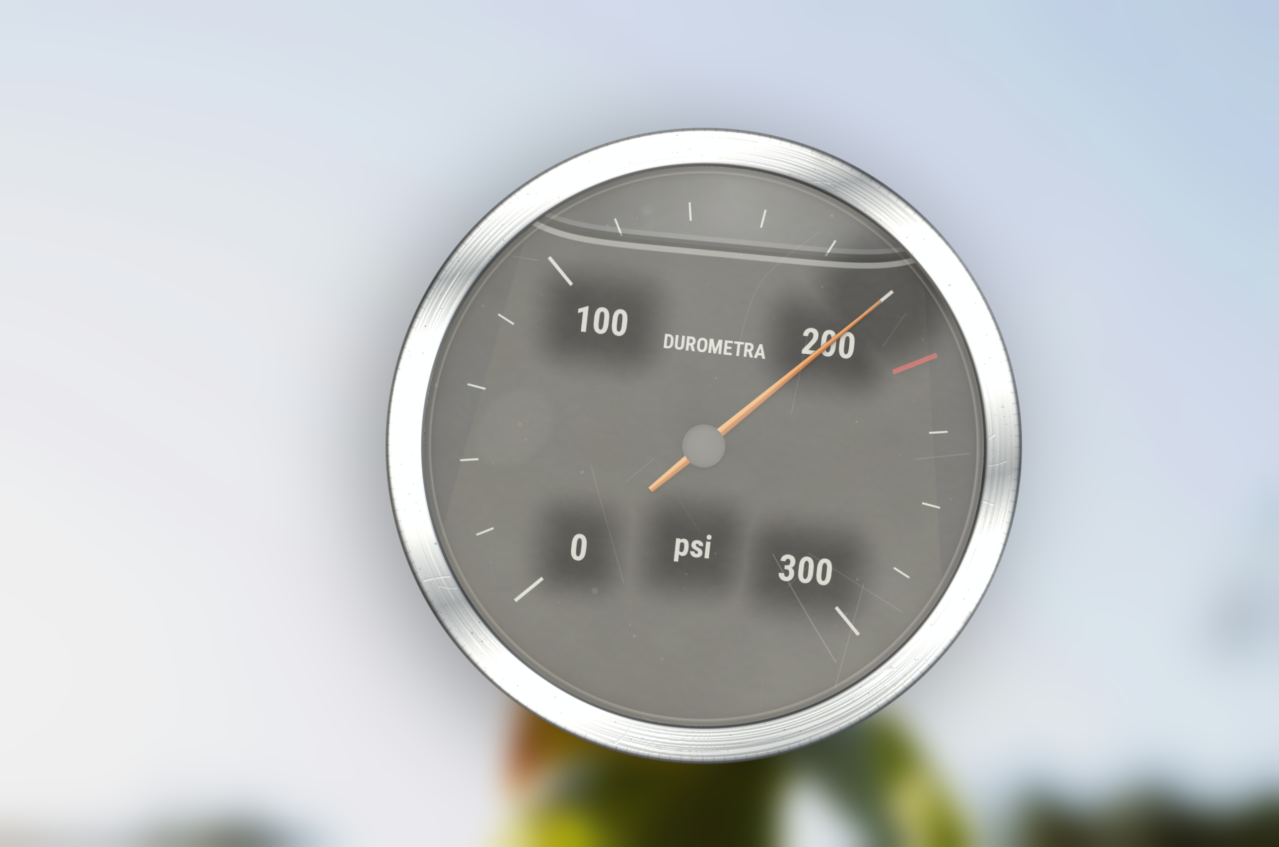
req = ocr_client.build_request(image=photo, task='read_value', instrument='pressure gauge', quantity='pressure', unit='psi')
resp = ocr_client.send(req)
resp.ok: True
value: 200 psi
